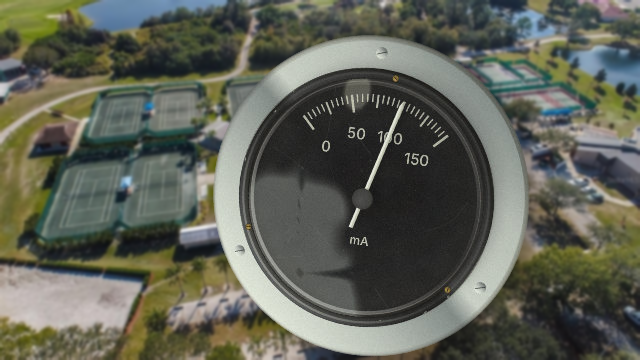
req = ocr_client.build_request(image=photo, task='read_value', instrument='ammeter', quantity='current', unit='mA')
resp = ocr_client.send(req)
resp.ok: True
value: 100 mA
